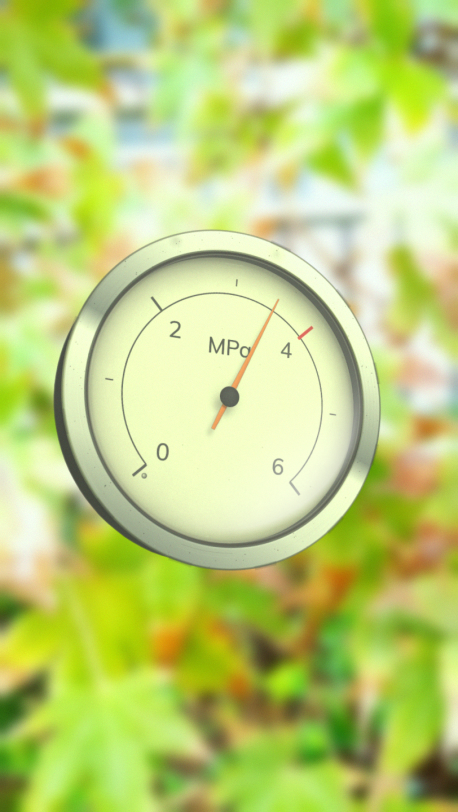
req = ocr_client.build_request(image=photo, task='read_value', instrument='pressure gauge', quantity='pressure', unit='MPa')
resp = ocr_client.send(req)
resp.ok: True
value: 3.5 MPa
